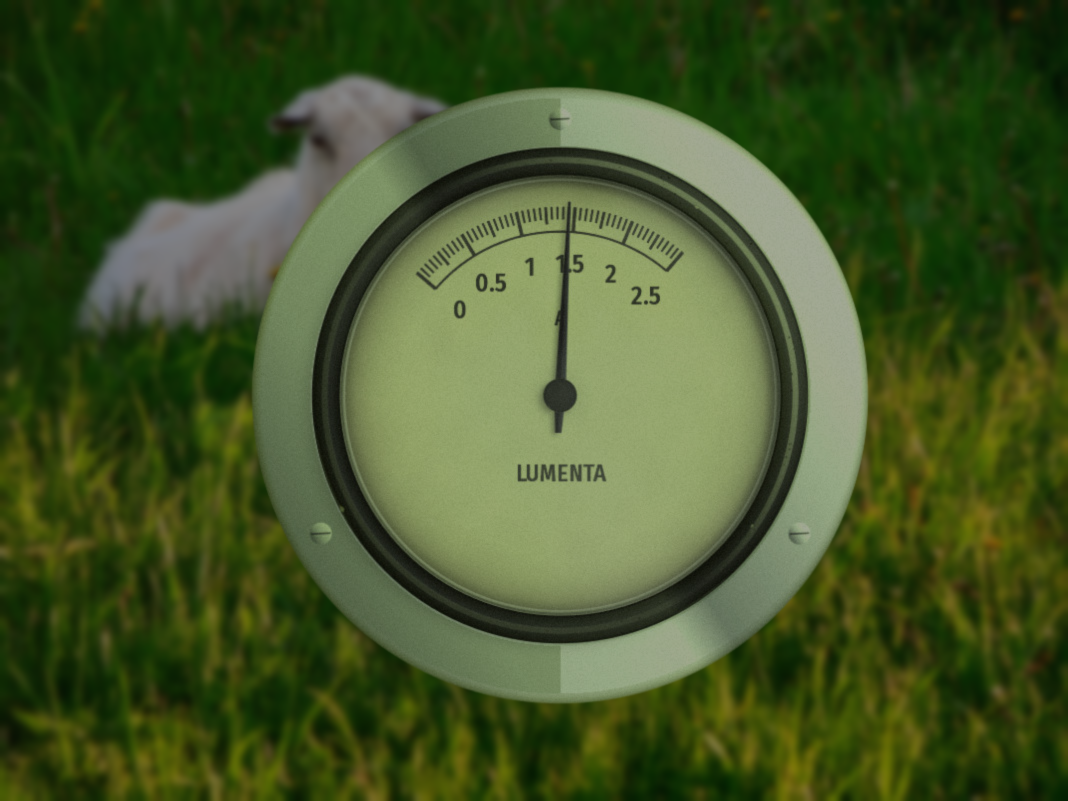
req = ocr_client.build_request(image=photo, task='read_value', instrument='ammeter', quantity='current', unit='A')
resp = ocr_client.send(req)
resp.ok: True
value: 1.45 A
